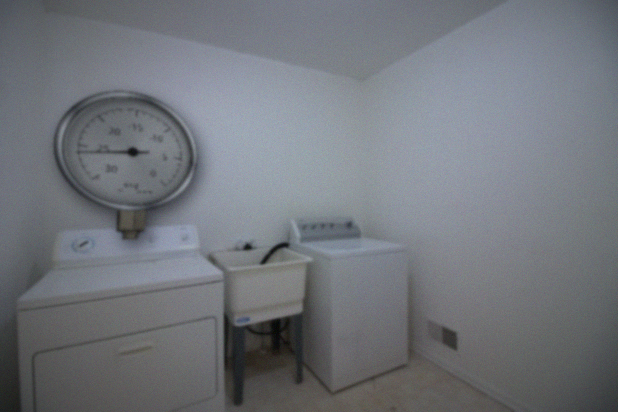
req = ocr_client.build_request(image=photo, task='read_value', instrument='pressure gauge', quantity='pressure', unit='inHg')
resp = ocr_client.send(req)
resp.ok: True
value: -26 inHg
